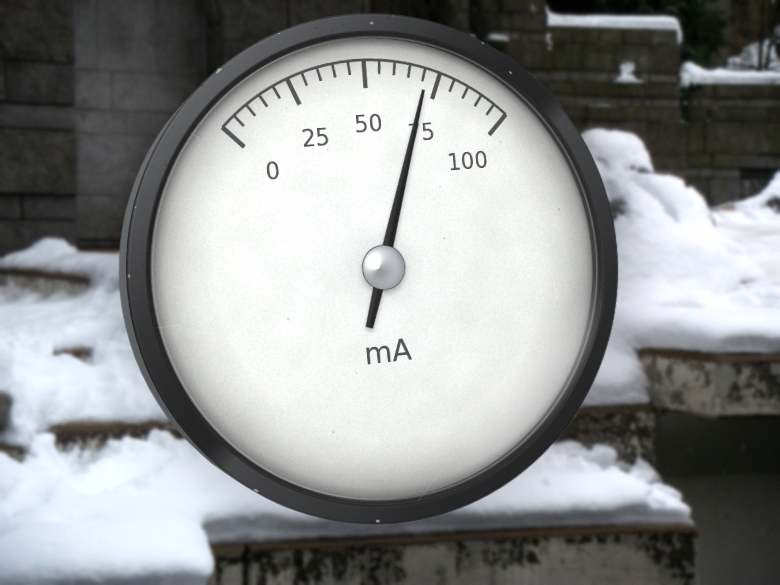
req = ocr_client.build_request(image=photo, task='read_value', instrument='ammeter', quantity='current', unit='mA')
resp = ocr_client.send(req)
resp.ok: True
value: 70 mA
